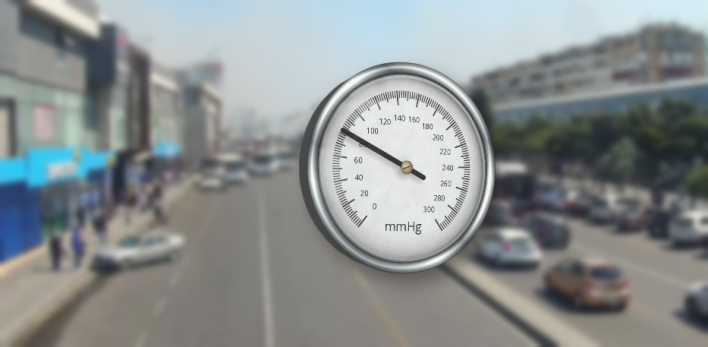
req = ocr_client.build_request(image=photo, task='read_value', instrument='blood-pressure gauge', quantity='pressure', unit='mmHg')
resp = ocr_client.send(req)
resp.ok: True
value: 80 mmHg
